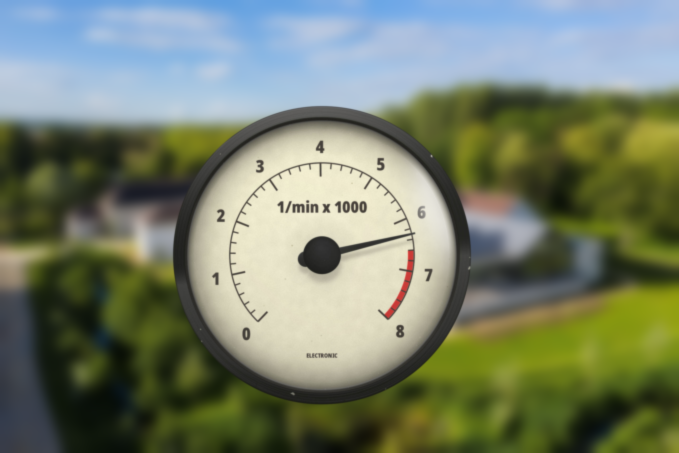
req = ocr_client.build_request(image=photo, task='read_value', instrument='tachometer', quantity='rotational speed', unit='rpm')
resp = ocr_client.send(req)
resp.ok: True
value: 6300 rpm
